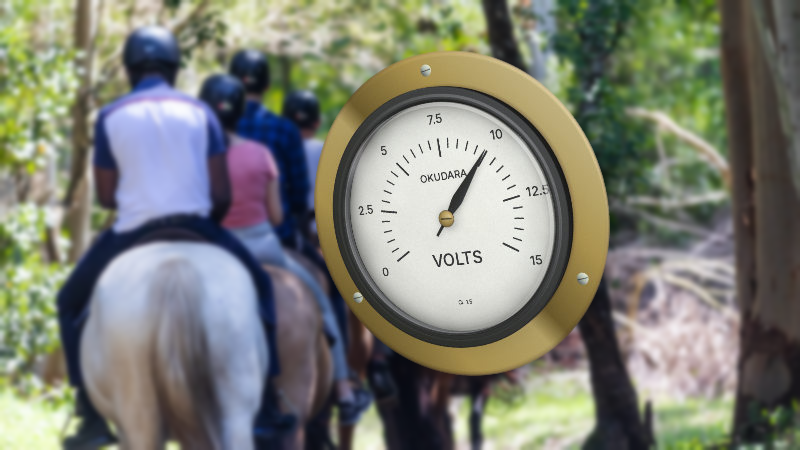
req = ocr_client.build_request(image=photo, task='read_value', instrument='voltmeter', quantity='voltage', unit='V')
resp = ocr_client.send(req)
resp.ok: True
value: 10 V
